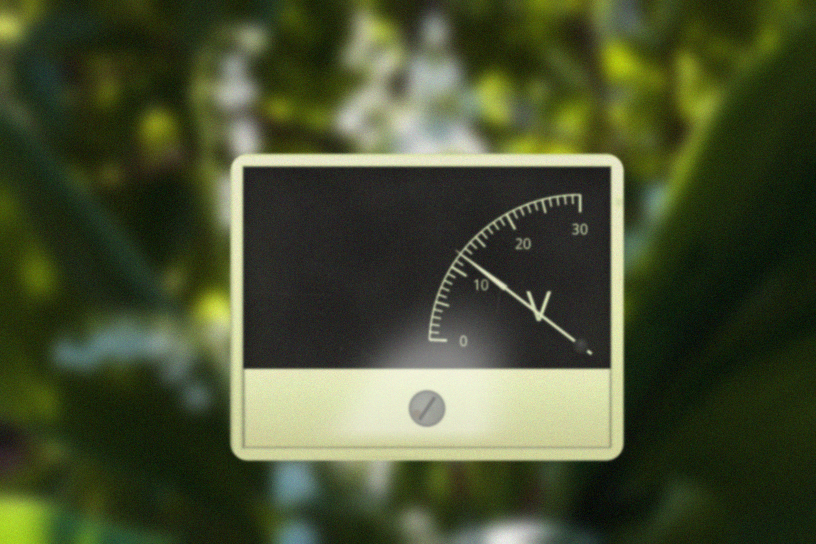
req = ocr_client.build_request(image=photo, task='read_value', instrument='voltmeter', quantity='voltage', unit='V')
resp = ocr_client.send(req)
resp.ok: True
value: 12 V
